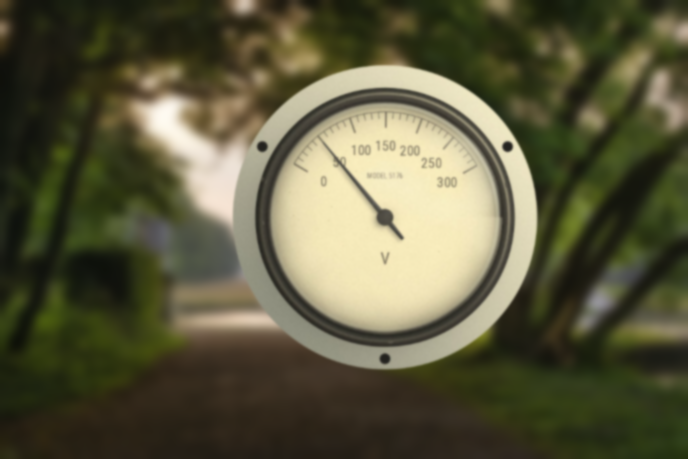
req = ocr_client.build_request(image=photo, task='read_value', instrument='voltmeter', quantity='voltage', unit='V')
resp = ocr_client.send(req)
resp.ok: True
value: 50 V
